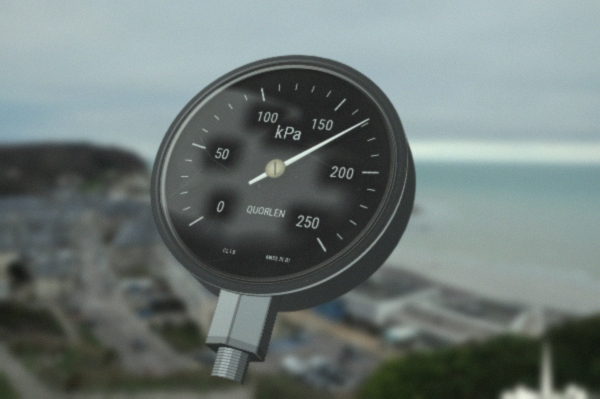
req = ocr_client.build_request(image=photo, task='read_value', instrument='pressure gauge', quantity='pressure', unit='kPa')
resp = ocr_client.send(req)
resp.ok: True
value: 170 kPa
